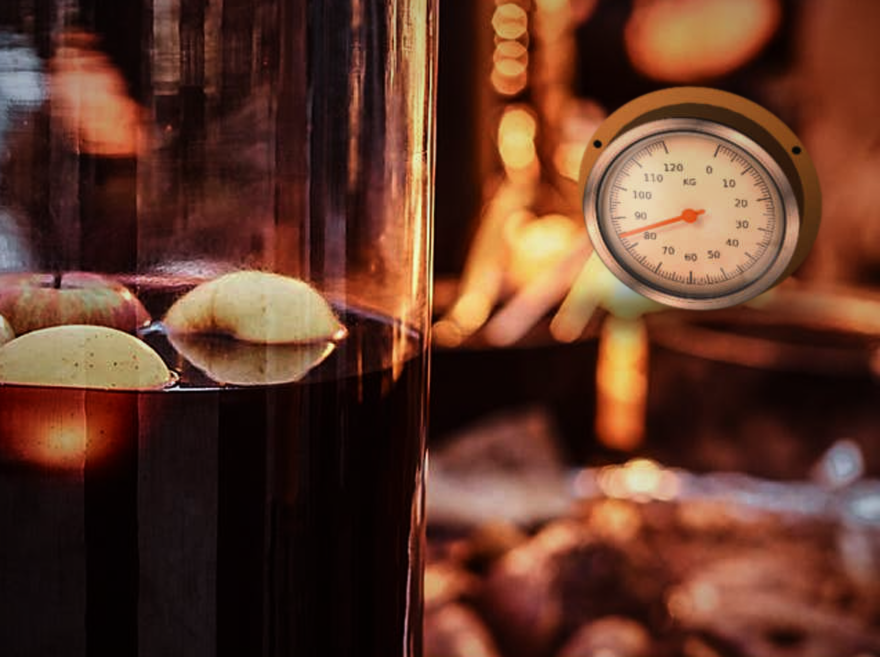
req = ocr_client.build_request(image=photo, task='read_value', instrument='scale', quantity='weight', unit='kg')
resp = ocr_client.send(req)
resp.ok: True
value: 85 kg
